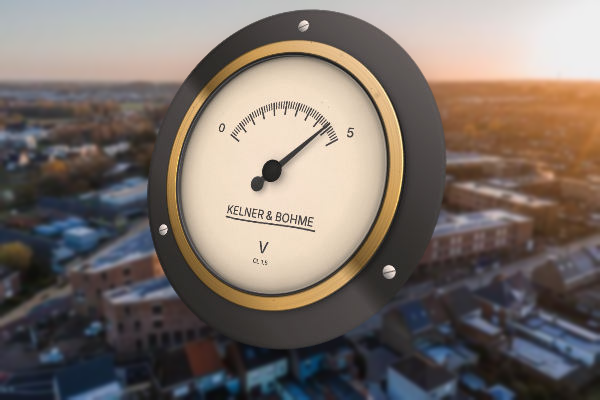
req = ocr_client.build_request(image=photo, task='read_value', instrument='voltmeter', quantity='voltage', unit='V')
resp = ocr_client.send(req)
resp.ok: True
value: 4.5 V
